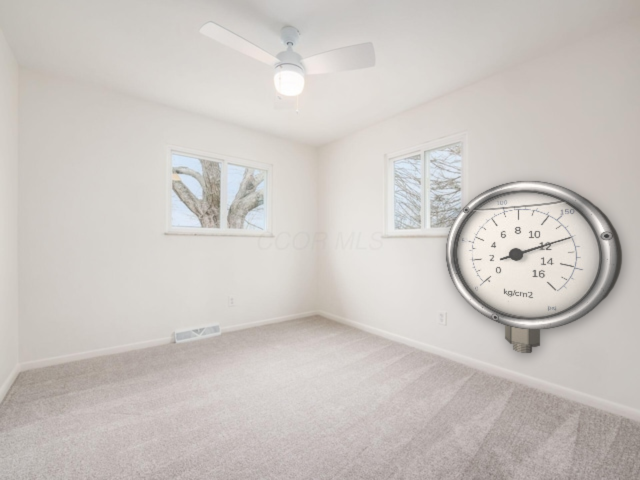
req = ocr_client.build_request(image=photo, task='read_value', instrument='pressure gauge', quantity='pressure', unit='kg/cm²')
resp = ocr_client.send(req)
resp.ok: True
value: 12 kg/cm²
